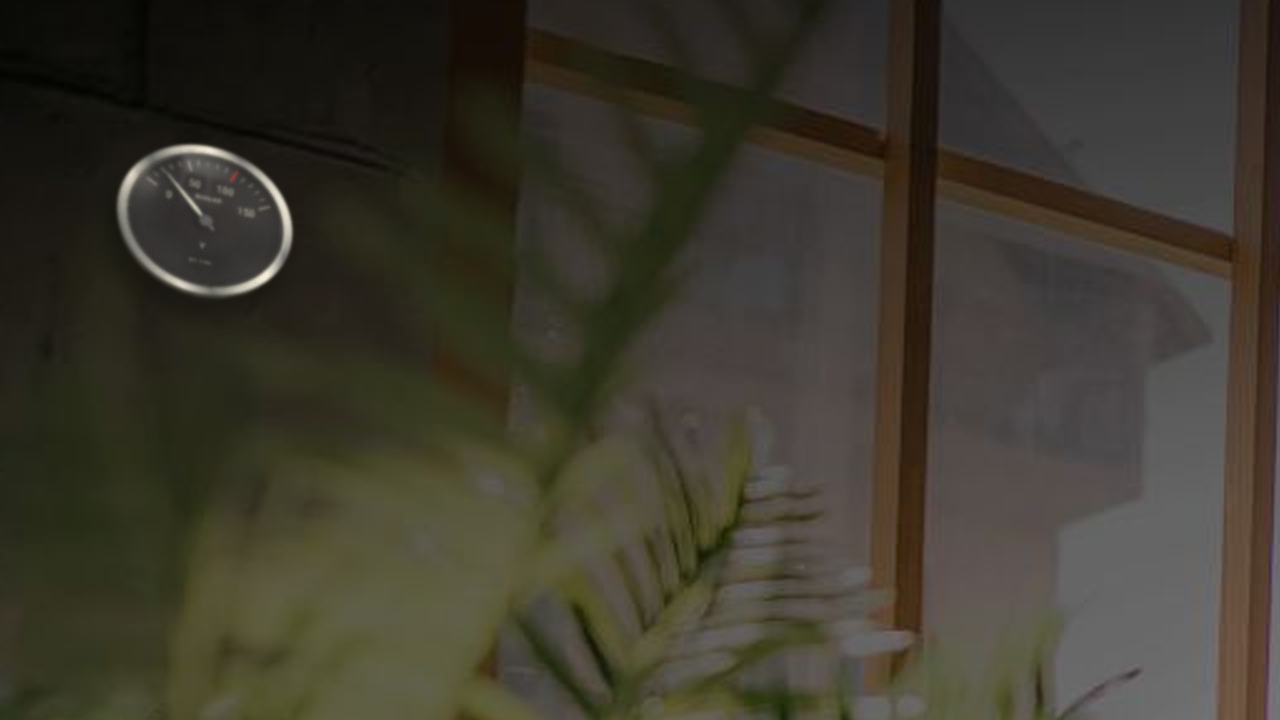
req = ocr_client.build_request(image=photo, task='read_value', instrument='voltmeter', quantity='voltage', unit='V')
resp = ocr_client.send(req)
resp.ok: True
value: 20 V
